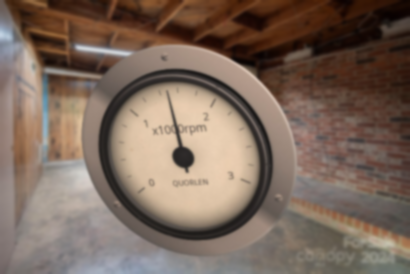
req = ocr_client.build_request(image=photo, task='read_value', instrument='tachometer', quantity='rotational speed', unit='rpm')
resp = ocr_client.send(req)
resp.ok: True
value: 1500 rpm
